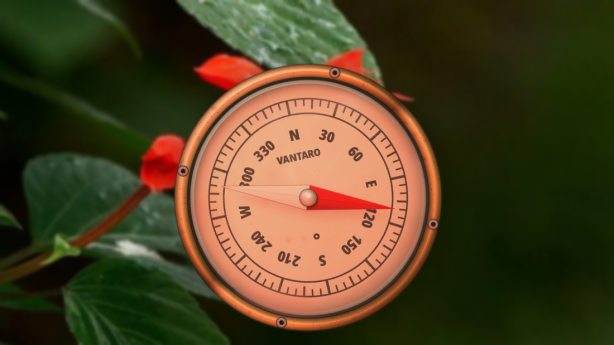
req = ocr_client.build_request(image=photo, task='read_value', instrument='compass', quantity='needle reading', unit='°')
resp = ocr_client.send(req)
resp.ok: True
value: 110 °
